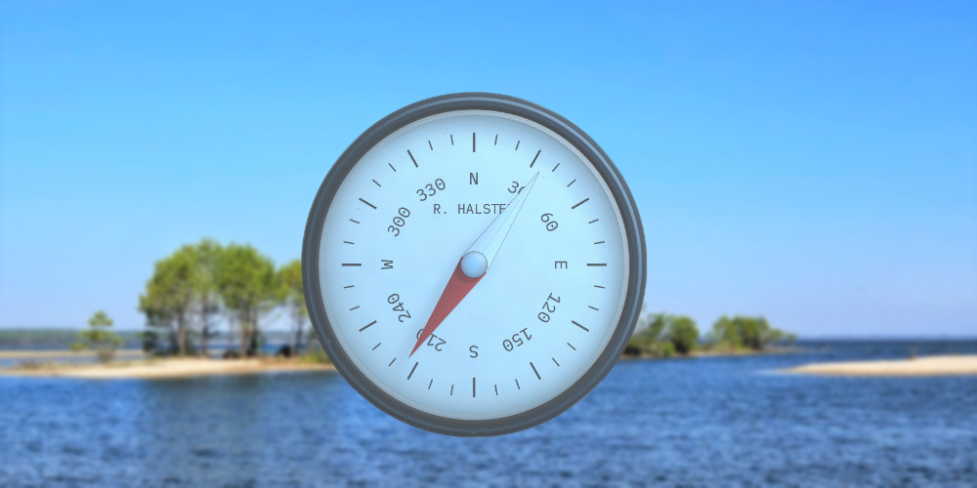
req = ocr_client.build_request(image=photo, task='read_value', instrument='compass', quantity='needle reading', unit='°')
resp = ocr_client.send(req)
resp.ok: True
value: 215 °
